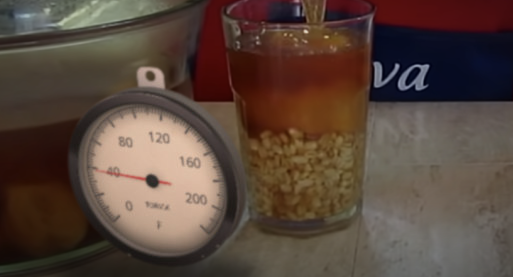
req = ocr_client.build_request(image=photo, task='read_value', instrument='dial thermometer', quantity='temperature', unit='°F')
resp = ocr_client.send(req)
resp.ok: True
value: 40 °F
